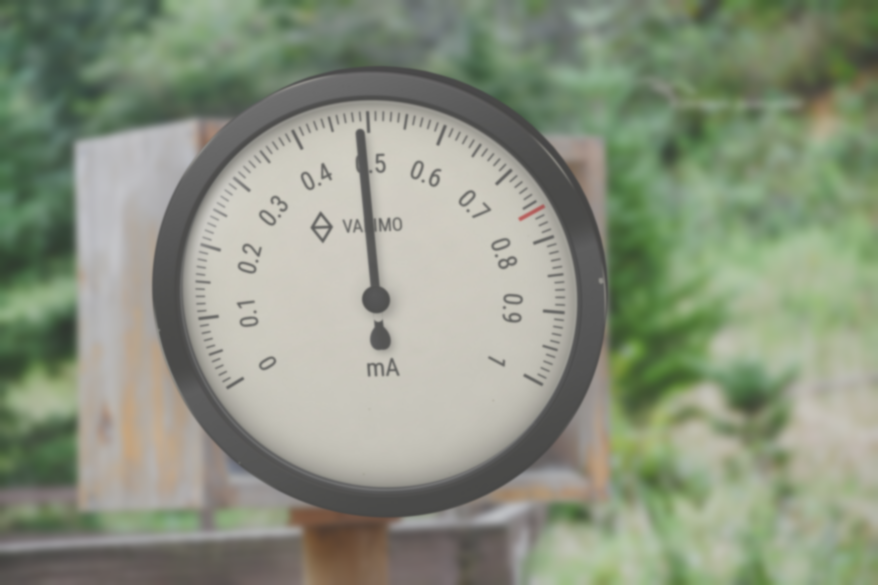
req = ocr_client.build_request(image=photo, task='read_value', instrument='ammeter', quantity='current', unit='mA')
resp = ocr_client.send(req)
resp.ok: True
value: 0.49 mA
